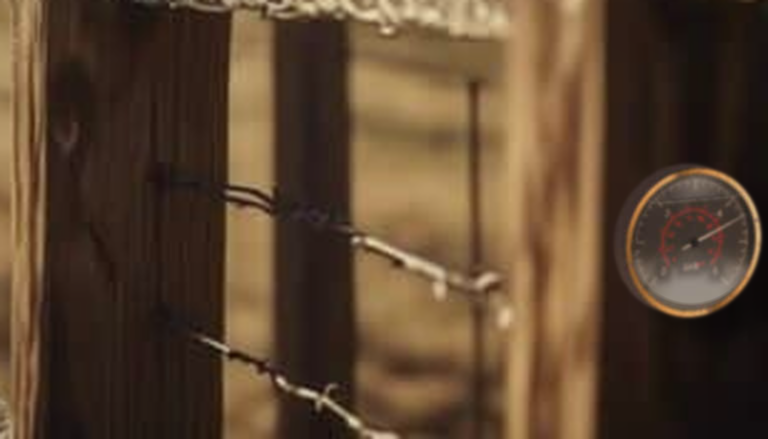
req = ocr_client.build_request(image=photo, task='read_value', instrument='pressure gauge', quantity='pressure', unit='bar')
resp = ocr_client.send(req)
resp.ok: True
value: 4.4 bar
